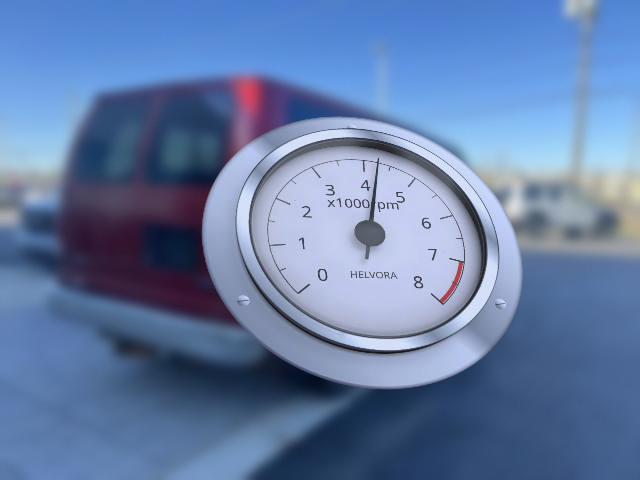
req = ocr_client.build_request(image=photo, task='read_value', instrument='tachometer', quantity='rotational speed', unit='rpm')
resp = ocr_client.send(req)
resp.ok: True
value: 4250 rpm
